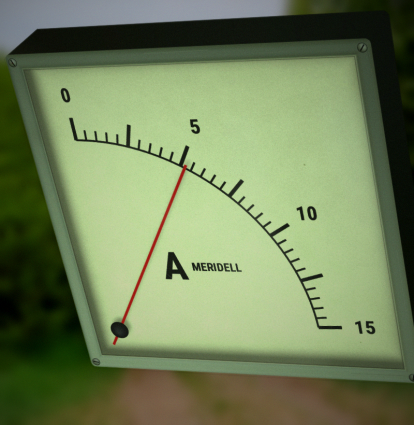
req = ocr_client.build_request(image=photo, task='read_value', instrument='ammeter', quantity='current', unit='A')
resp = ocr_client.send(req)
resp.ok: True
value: 5.25 A
